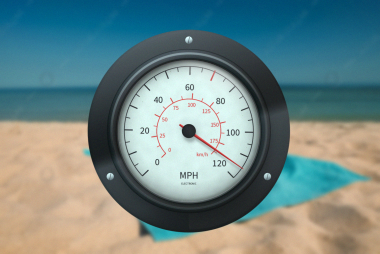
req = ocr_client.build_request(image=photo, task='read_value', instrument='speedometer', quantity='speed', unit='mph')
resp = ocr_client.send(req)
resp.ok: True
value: 115 mph
